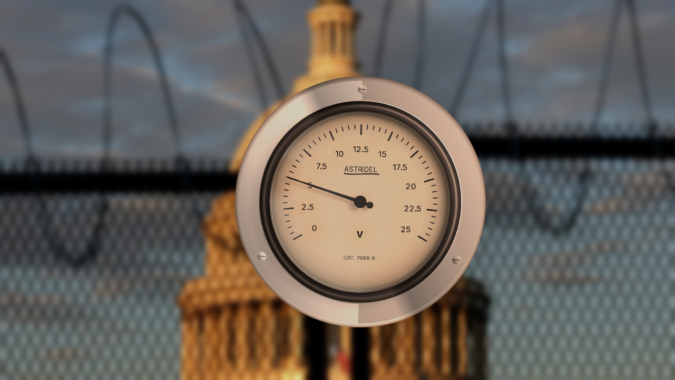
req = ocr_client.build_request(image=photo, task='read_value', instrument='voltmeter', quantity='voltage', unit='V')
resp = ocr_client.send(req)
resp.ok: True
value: 5 V
